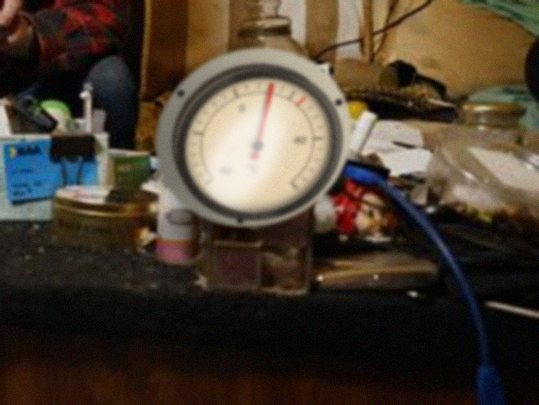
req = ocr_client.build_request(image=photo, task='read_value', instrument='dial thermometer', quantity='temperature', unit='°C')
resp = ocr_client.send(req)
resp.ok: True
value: 12 °C
